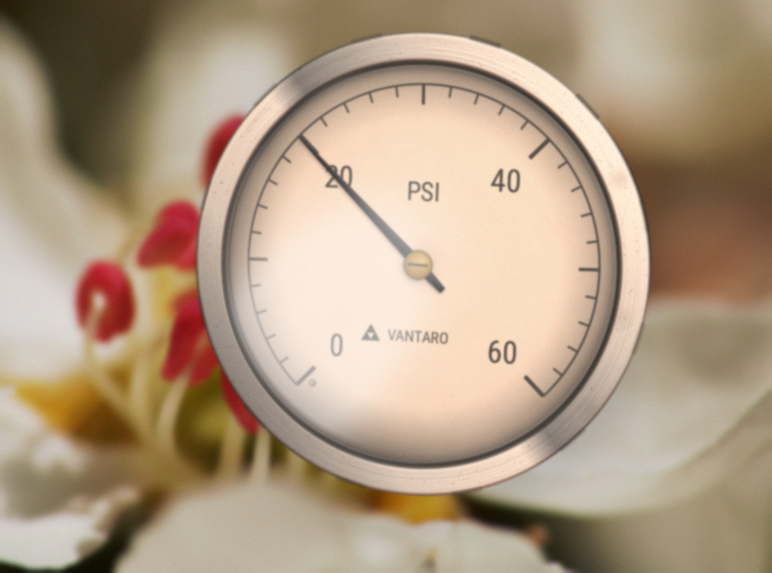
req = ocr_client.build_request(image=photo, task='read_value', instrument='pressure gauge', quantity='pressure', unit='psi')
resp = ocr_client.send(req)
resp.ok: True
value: 20 psi
